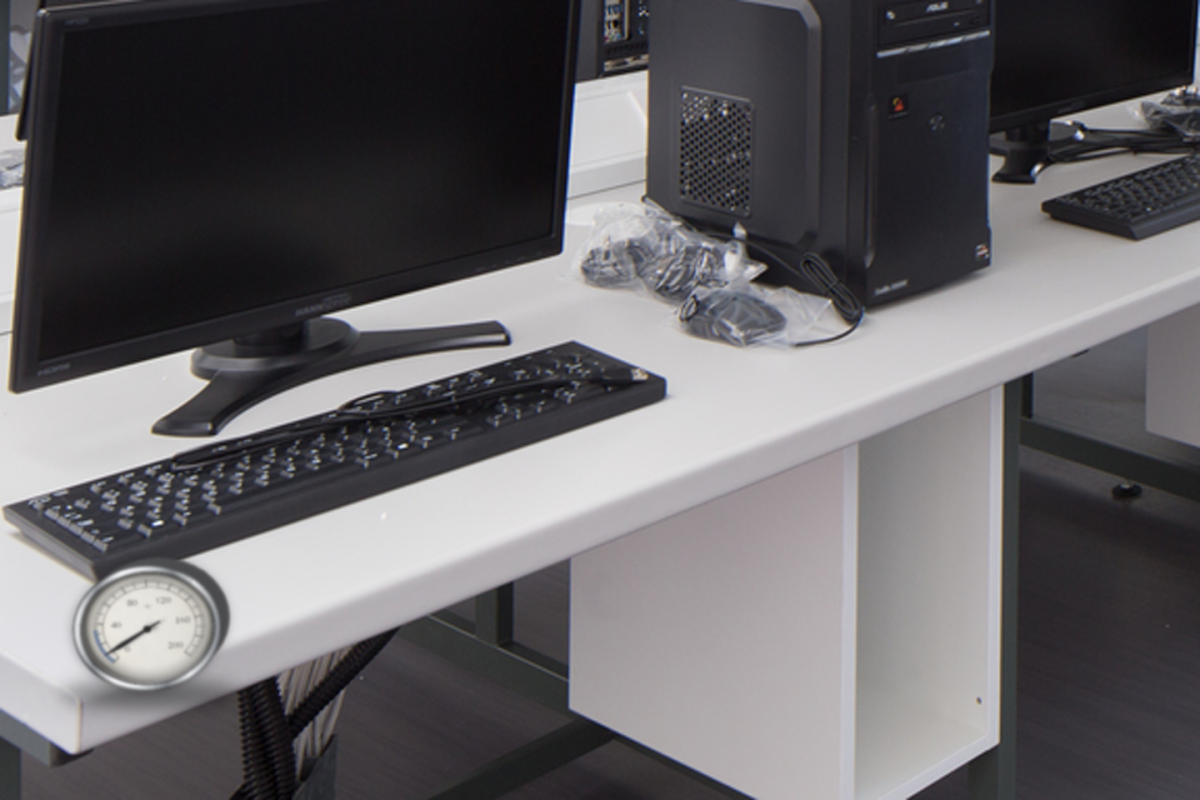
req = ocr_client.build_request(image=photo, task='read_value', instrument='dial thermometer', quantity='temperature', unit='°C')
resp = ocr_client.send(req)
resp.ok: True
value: 10 °C
